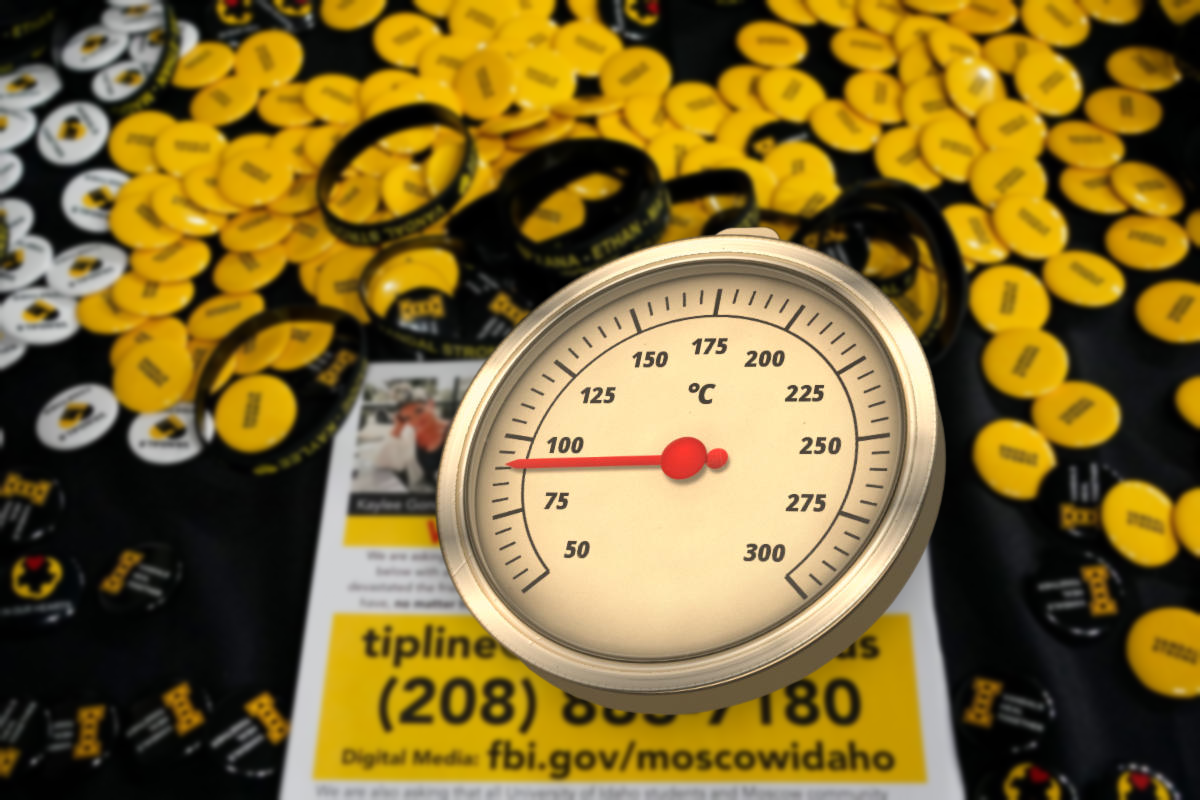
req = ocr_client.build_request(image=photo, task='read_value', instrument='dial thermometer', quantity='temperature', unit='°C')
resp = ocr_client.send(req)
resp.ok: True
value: 90 °C
